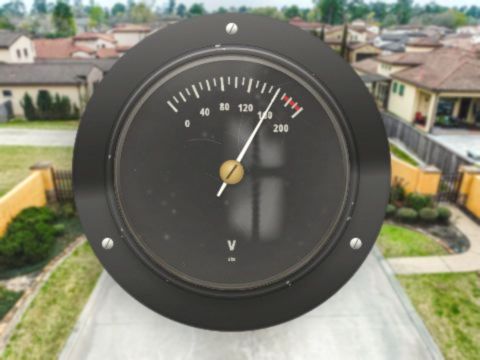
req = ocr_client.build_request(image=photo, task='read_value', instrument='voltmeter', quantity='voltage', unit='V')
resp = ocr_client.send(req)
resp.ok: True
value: 160 V
